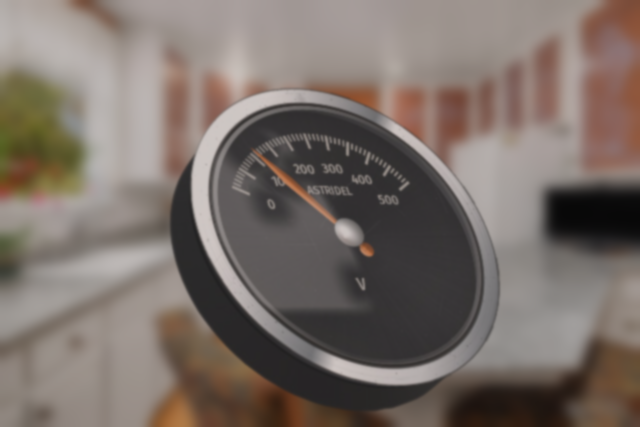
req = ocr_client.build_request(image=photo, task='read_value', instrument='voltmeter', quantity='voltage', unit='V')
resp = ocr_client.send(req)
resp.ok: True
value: 100 V
